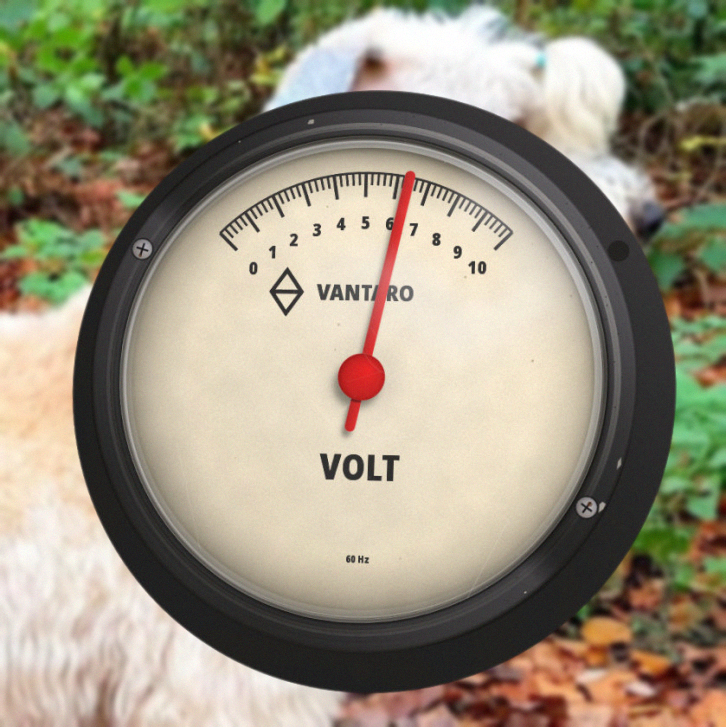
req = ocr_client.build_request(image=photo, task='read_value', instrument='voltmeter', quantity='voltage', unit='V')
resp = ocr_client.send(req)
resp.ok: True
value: 6.4 V
